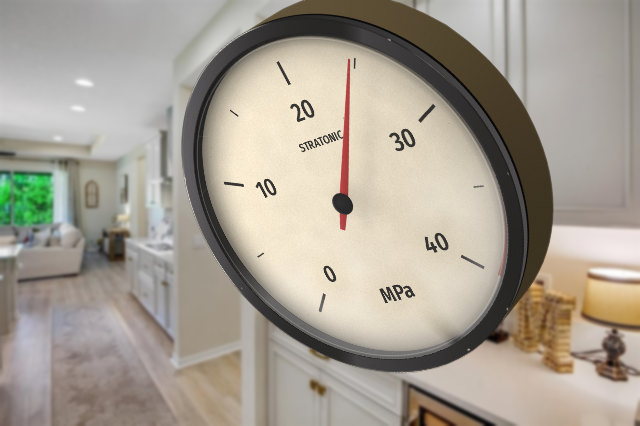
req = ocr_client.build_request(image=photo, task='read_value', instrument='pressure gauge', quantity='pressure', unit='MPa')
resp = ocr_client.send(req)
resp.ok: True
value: 25 MPa
